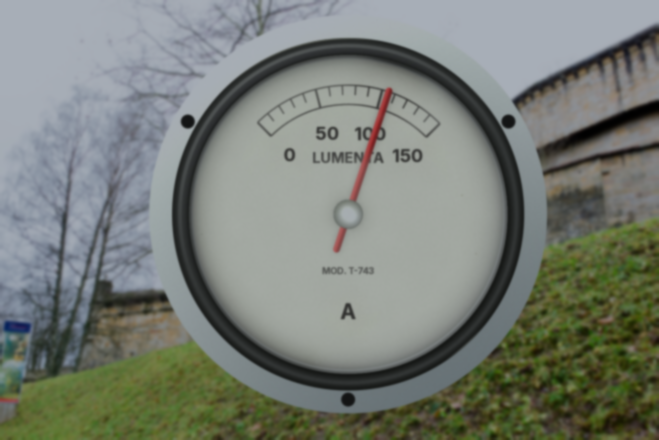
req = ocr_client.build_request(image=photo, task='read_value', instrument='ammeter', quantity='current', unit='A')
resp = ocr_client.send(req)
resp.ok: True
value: 105 A
